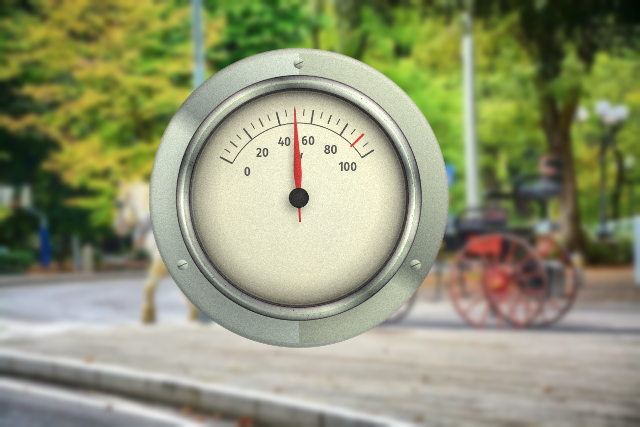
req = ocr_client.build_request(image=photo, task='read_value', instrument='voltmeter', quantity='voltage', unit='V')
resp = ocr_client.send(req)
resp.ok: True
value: 50 V
